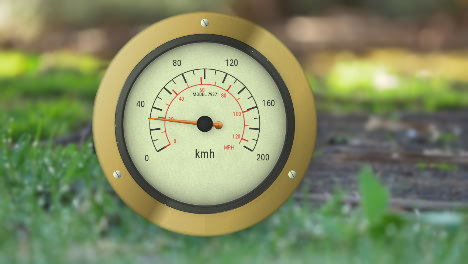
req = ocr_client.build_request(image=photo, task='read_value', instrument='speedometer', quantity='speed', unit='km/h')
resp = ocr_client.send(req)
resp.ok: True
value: 30 km/h
